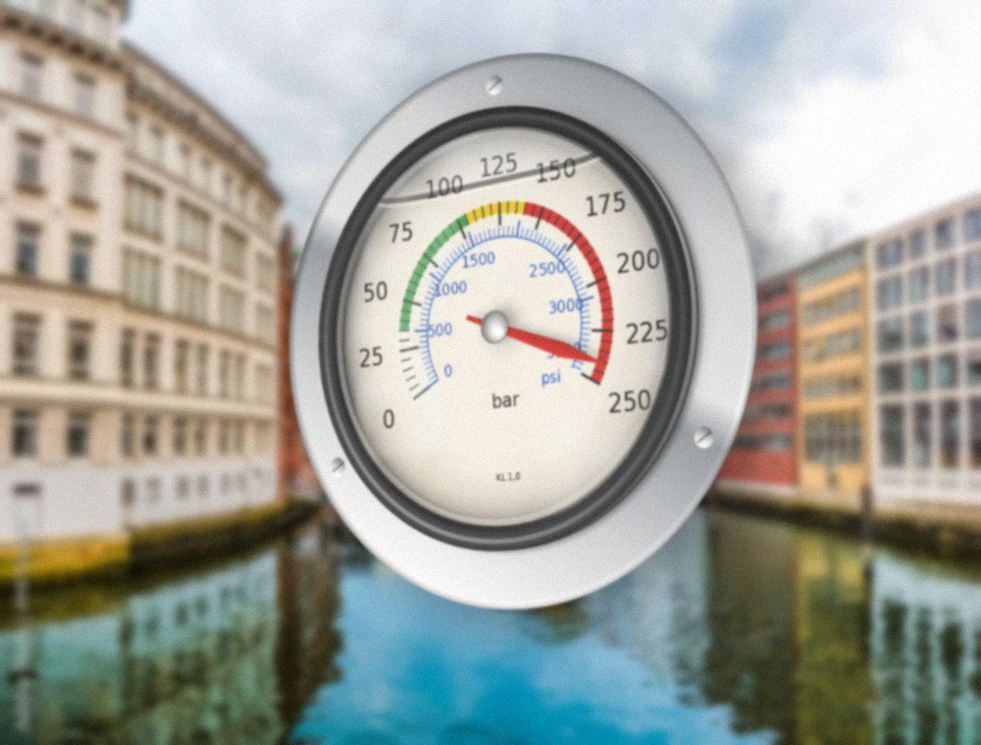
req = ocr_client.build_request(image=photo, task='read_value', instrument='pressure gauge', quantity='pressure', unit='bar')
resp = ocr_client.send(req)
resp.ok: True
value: 240 bar
